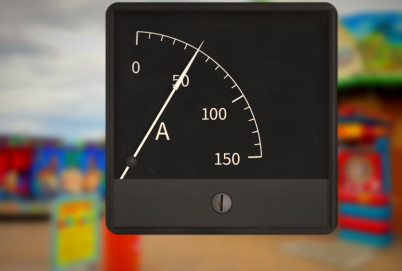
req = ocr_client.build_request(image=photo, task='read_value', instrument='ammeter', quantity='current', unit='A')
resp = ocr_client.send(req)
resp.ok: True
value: 50 A
